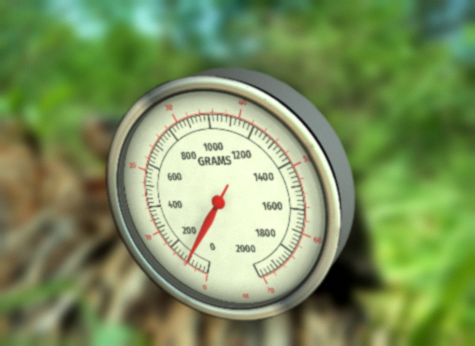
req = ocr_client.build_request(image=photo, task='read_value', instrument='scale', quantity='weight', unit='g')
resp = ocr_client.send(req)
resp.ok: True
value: 100 g
